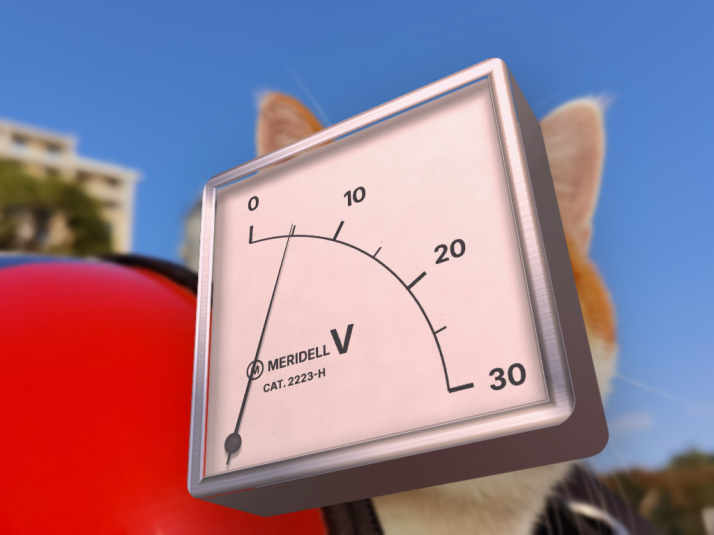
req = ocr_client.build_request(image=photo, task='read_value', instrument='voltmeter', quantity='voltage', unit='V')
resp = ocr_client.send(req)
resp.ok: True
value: 5 V
